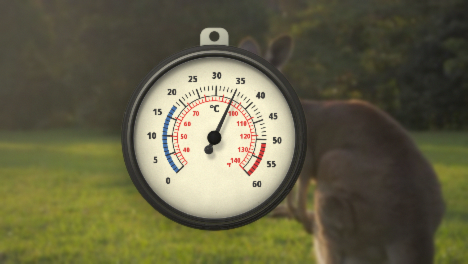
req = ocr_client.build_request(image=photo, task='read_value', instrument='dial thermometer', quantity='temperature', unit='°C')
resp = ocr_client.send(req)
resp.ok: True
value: 35 °C
